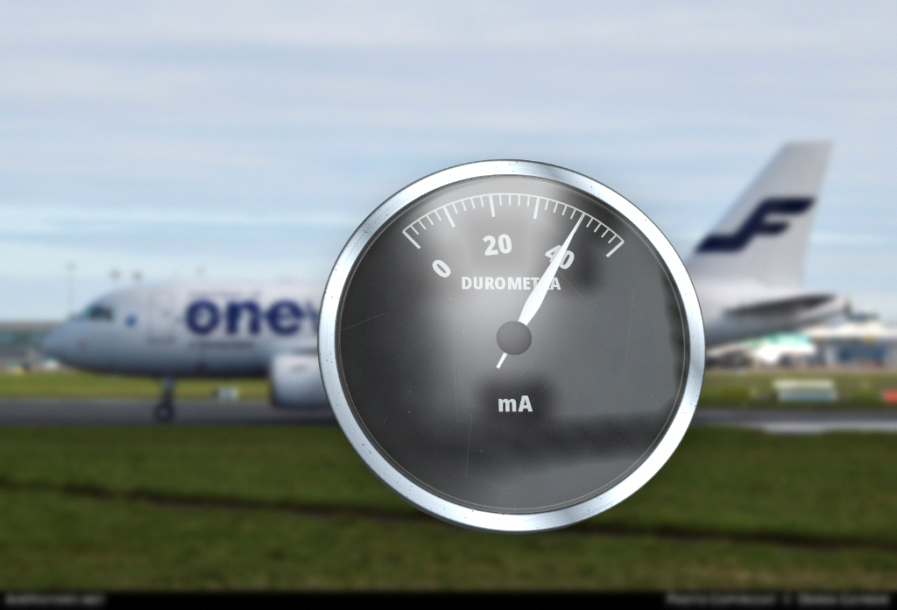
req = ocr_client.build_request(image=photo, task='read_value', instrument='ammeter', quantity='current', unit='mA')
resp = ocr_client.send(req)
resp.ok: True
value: 40 mA
